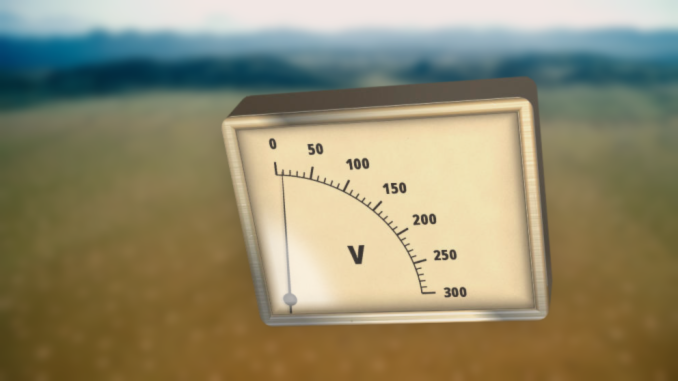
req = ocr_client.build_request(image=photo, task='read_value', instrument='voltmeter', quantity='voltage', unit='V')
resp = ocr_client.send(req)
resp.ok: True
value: 10 V
